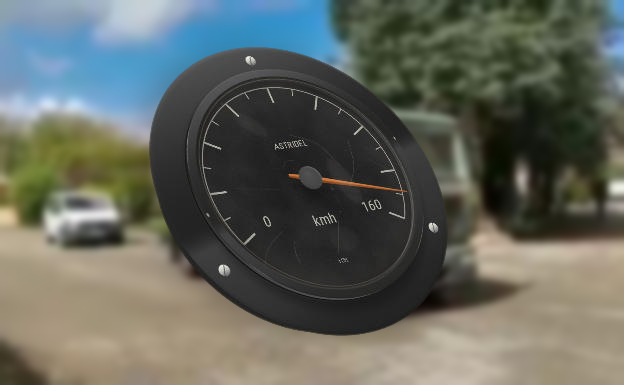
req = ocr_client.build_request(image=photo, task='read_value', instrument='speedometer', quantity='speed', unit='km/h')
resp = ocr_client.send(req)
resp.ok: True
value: 150 km/h
